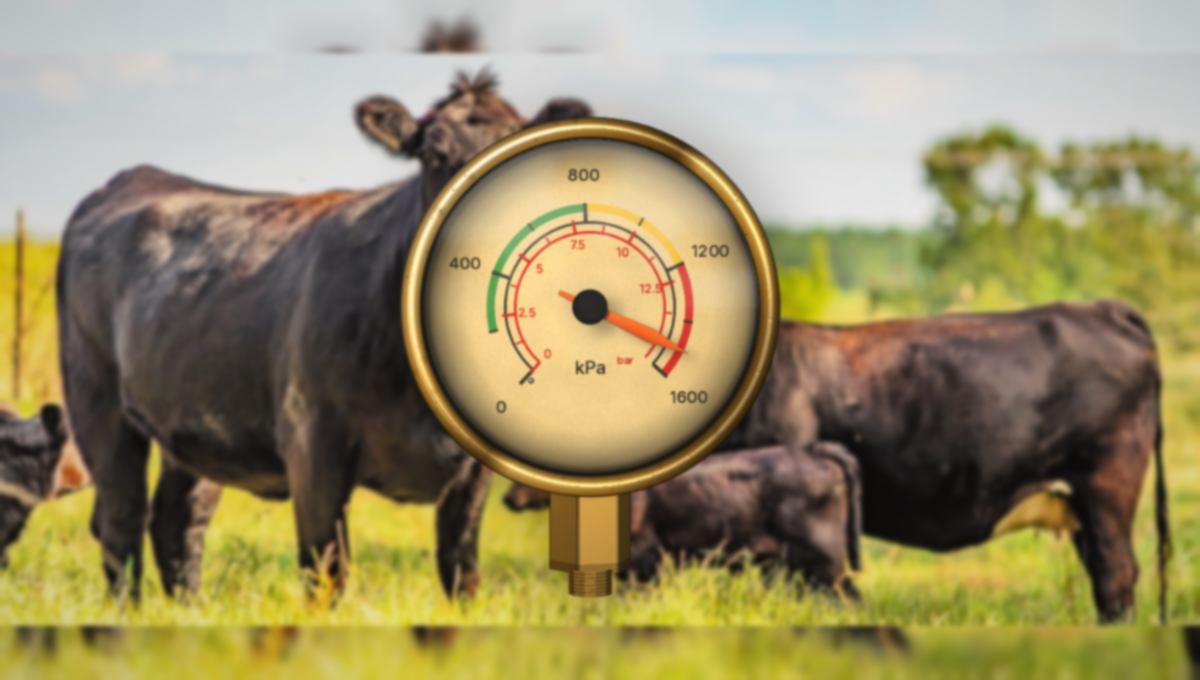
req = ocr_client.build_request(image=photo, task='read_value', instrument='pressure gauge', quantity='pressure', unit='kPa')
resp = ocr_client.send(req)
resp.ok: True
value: 1500 kPa
